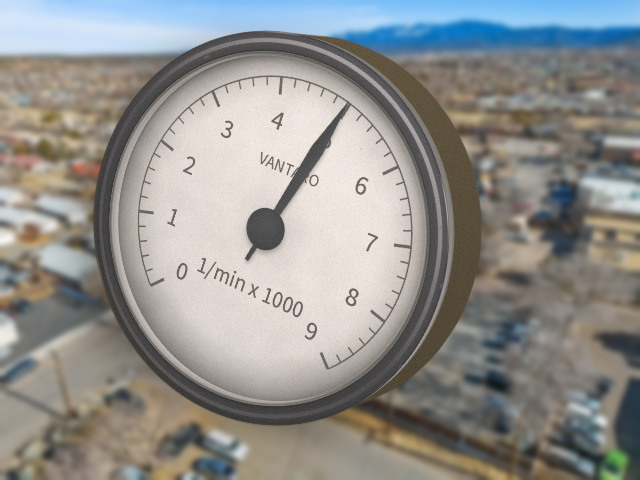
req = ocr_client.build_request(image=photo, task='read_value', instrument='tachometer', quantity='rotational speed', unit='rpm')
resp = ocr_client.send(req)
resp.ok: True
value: 5000 rpm
